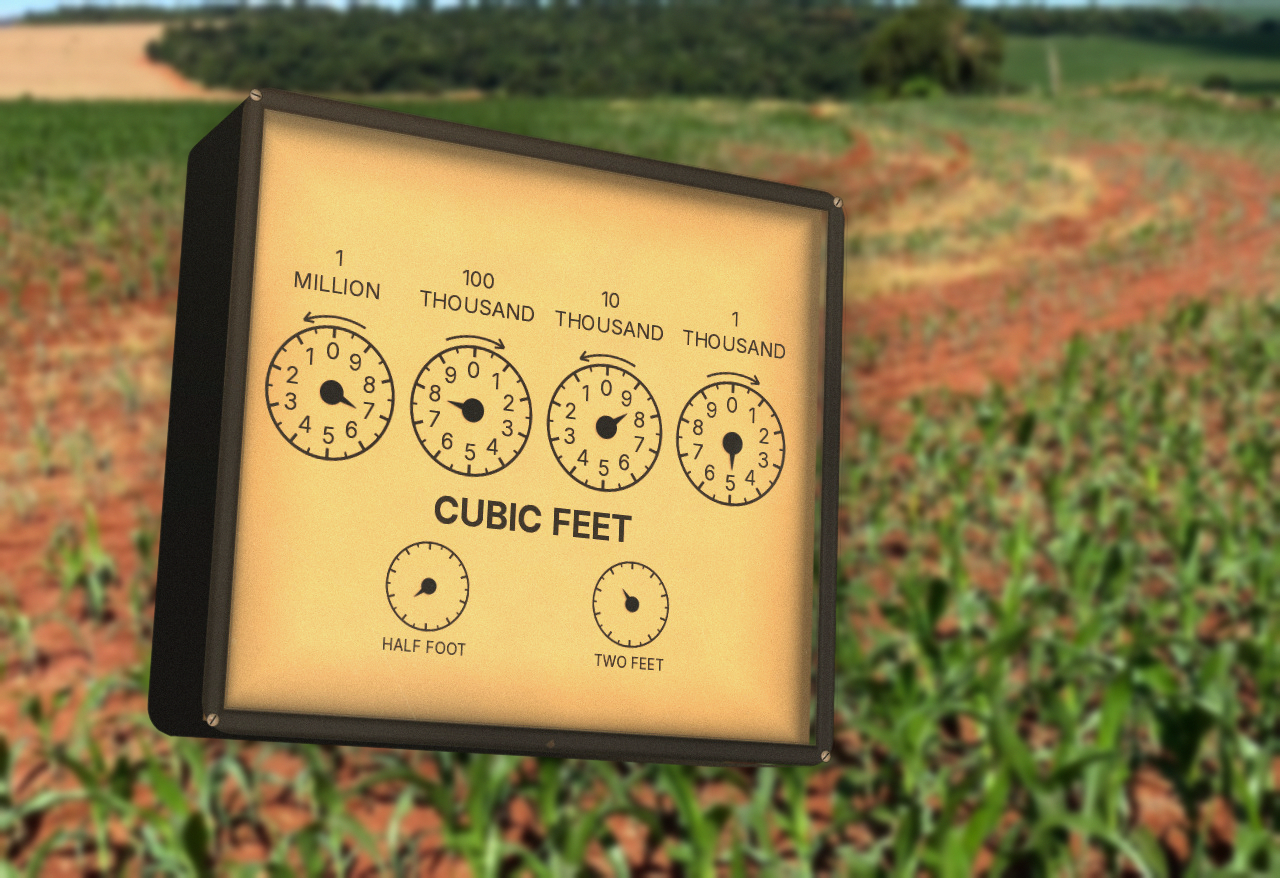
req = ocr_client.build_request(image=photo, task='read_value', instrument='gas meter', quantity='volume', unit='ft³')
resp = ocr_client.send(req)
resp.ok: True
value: 678500 ft³
